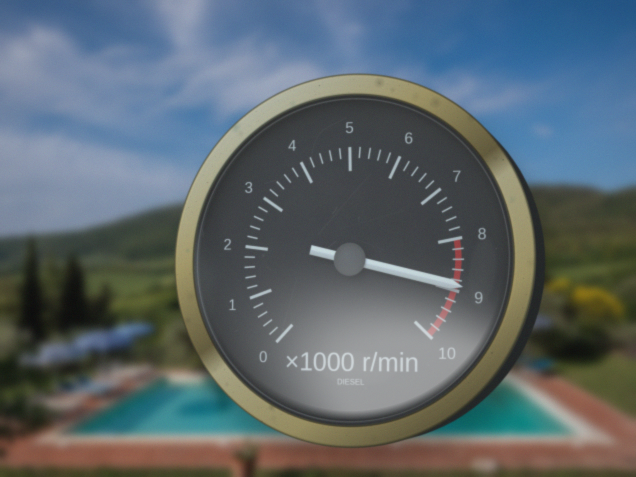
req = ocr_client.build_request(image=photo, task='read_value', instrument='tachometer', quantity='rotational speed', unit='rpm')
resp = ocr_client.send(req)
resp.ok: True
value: 8900 rpm
